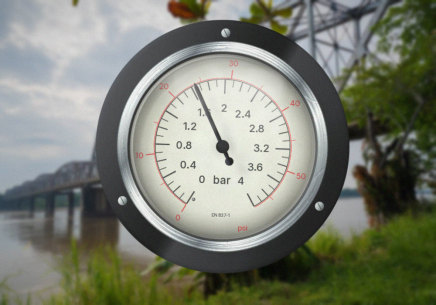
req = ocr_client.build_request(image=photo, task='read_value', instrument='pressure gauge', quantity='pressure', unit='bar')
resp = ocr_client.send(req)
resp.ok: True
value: 1.65 bar
